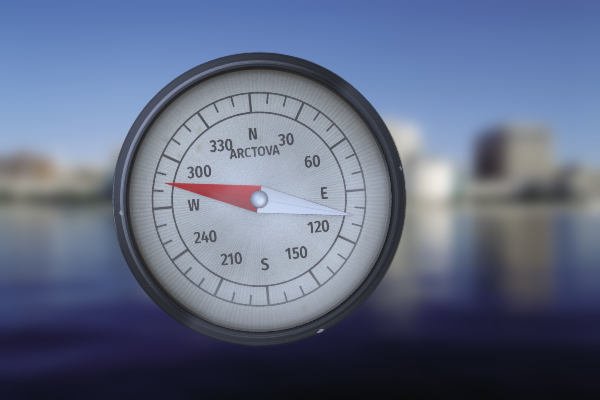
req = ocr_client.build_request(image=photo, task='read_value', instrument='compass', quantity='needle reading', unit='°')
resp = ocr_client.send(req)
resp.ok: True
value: 285 °
